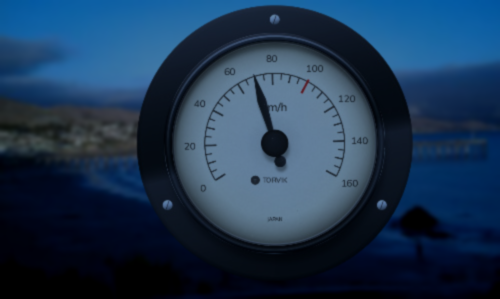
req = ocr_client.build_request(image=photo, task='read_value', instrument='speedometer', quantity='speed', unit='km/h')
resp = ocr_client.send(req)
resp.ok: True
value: 70 km/h
